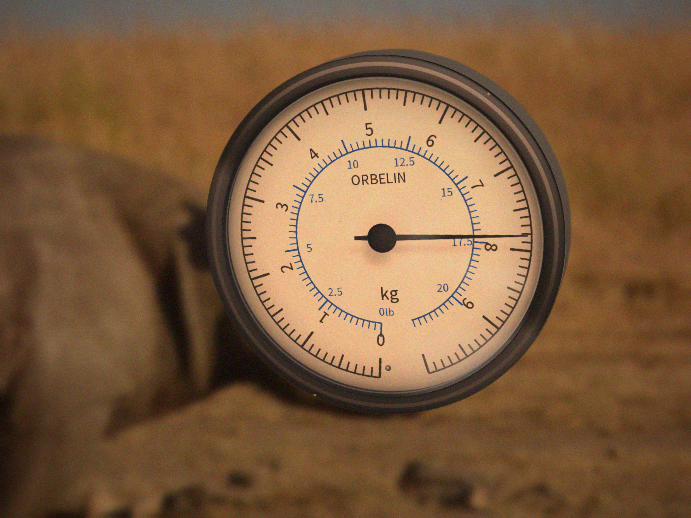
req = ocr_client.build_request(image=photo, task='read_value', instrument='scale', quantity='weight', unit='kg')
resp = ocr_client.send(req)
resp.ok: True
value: 7.8 kg
